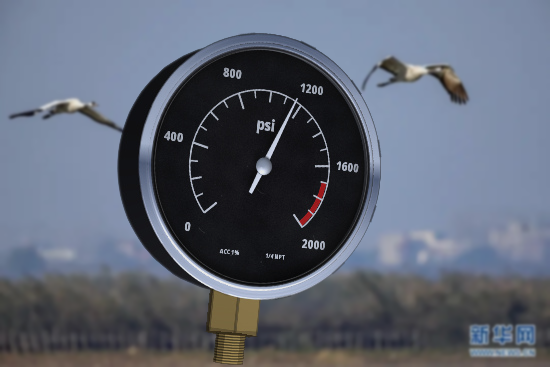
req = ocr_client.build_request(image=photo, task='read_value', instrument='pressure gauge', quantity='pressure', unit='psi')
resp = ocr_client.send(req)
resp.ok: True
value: 1150 psi
